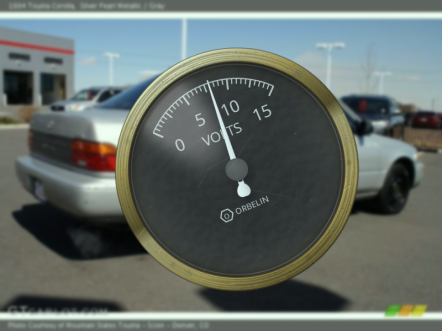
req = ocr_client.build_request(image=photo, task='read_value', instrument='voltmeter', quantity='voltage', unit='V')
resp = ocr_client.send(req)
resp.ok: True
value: 8 V
